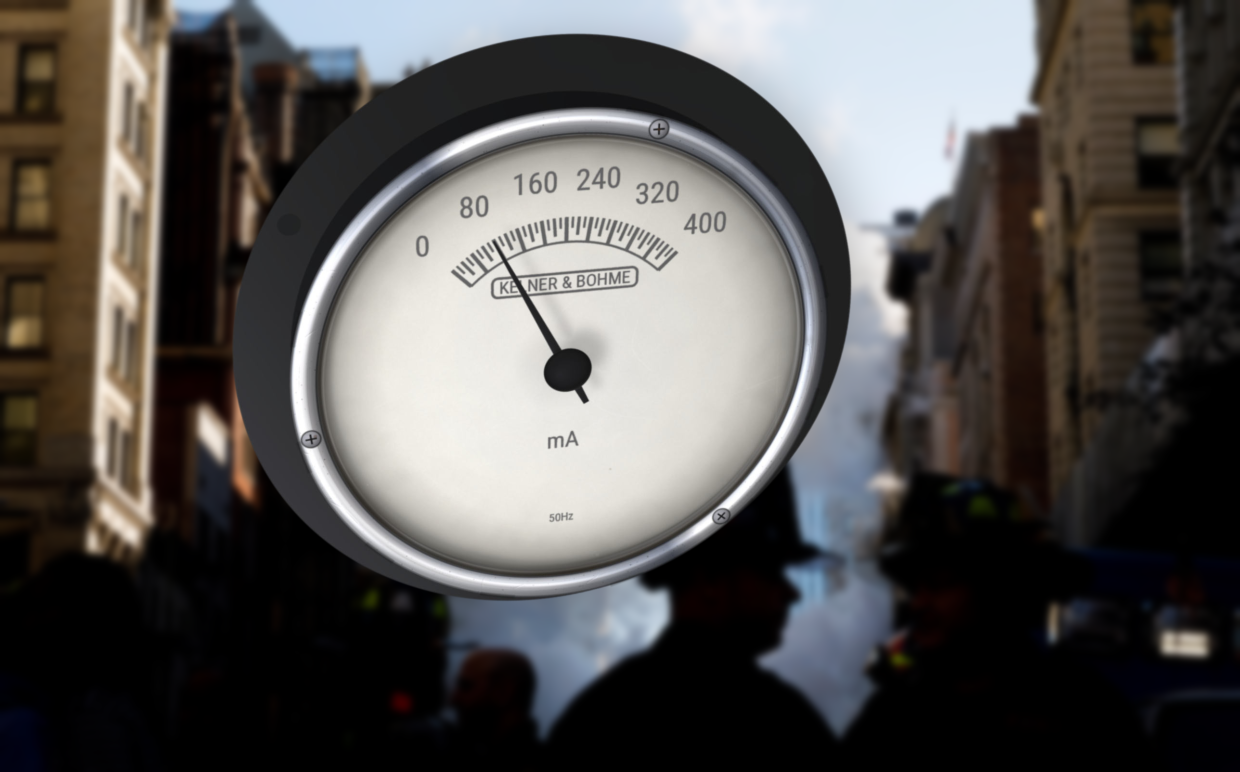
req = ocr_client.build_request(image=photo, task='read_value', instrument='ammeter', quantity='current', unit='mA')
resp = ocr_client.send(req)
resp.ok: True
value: 80 mA
